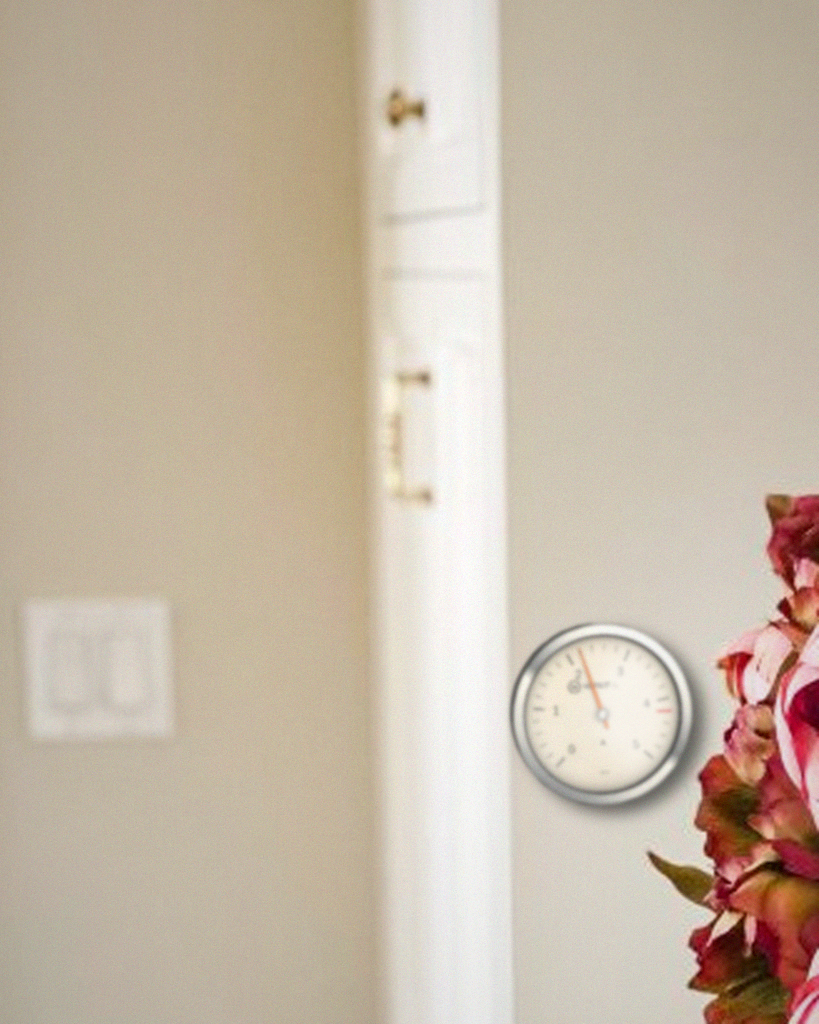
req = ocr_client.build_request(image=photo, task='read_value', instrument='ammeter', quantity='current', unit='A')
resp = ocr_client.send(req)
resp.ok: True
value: 2.2 A
